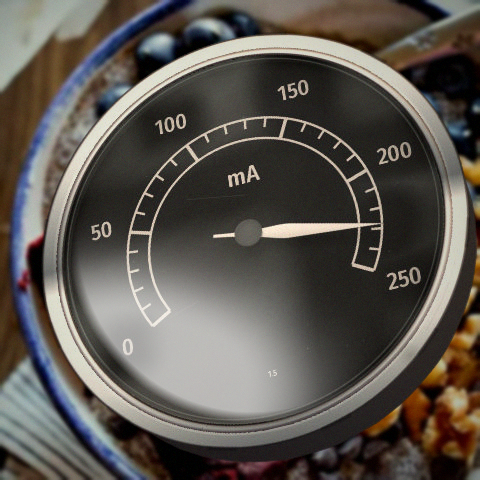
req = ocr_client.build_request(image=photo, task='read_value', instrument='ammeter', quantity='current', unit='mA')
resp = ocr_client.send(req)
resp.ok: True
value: 230 mA
